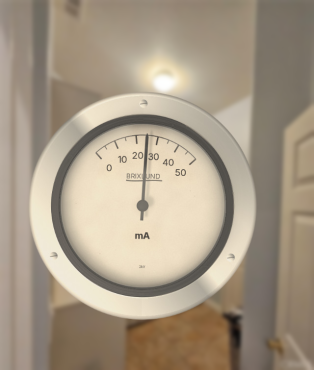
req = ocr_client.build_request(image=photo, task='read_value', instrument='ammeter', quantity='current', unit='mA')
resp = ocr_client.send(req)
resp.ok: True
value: 25 mA
